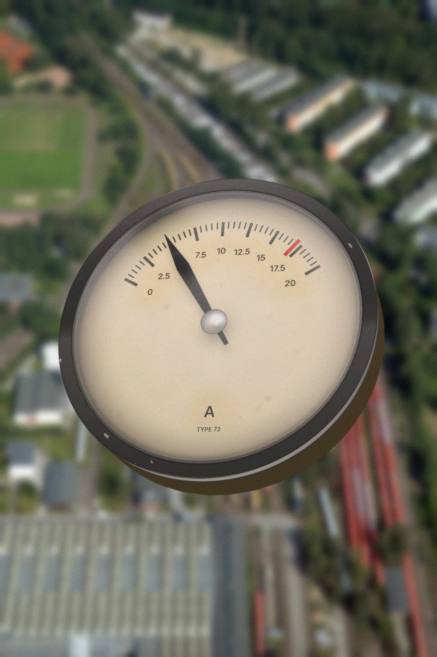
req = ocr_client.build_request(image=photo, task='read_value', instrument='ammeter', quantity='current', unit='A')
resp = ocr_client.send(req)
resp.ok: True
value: 5 A
